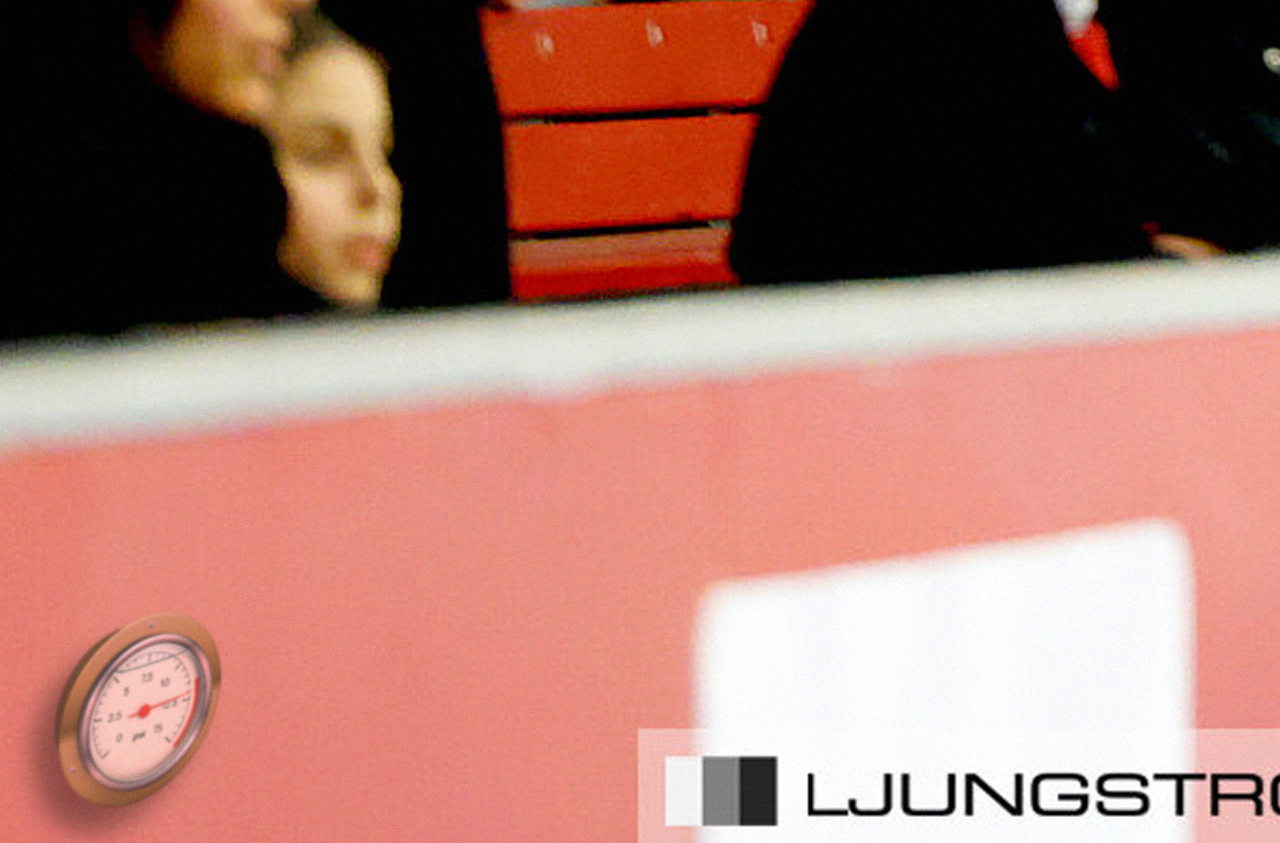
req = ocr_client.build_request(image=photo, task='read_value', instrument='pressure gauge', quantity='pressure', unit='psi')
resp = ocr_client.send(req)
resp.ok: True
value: 12 psi
